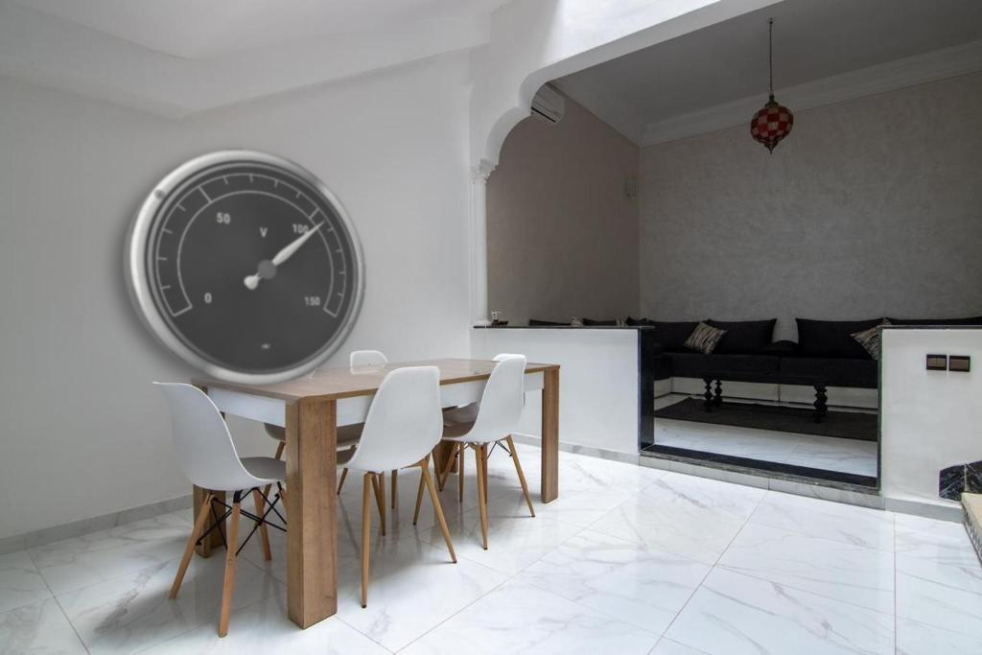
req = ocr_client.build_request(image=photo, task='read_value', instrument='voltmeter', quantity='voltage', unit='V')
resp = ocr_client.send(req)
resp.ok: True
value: 105 V
